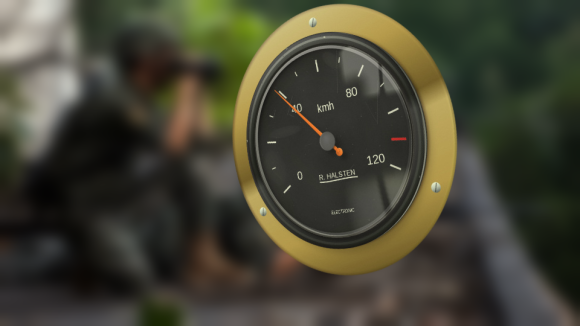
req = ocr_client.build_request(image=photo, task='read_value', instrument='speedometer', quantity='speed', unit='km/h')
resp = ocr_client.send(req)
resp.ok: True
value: 40 km/h
